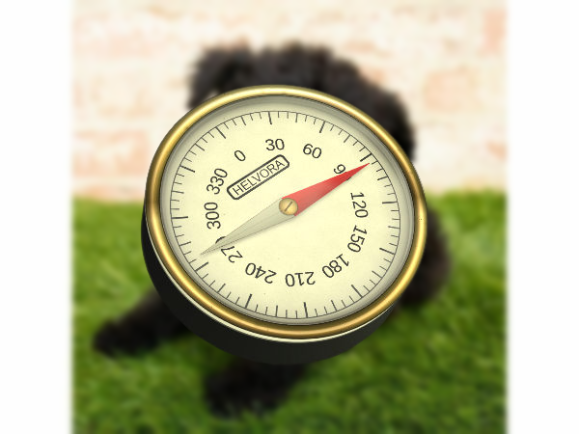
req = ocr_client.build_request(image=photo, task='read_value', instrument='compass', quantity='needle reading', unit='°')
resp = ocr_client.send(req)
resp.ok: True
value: 95 °
